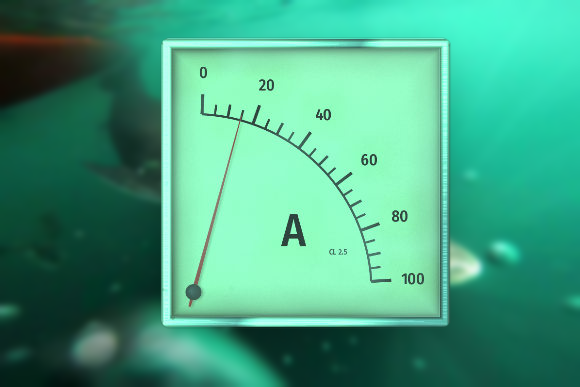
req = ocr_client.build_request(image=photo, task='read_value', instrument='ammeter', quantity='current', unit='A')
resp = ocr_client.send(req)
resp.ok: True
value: 15 A
